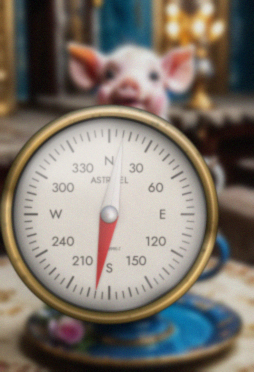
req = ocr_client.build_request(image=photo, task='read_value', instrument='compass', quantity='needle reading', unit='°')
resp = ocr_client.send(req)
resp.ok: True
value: 190 °
